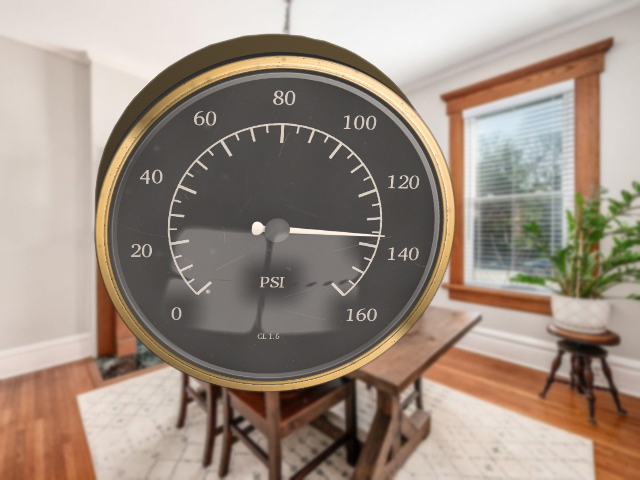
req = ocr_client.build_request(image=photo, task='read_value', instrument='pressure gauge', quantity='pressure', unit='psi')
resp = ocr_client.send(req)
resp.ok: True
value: 135 psi
